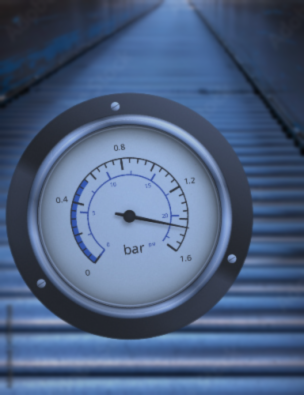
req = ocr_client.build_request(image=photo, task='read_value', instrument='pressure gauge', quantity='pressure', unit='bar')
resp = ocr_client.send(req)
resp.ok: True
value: 1.45 bar
